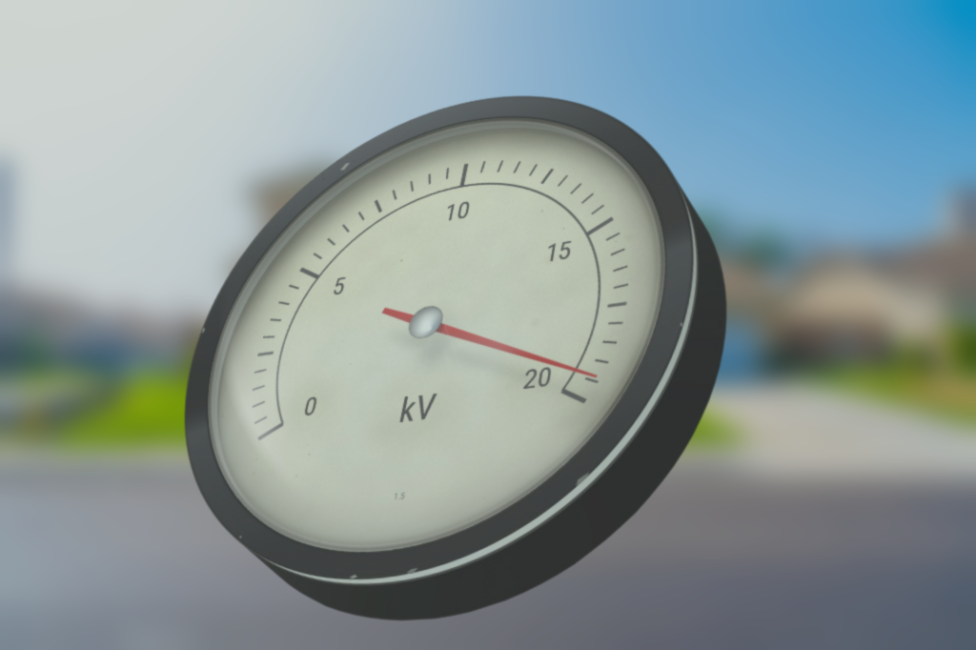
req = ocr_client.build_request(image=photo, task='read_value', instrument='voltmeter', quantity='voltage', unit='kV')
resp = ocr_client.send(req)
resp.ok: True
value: 19.5 kV
